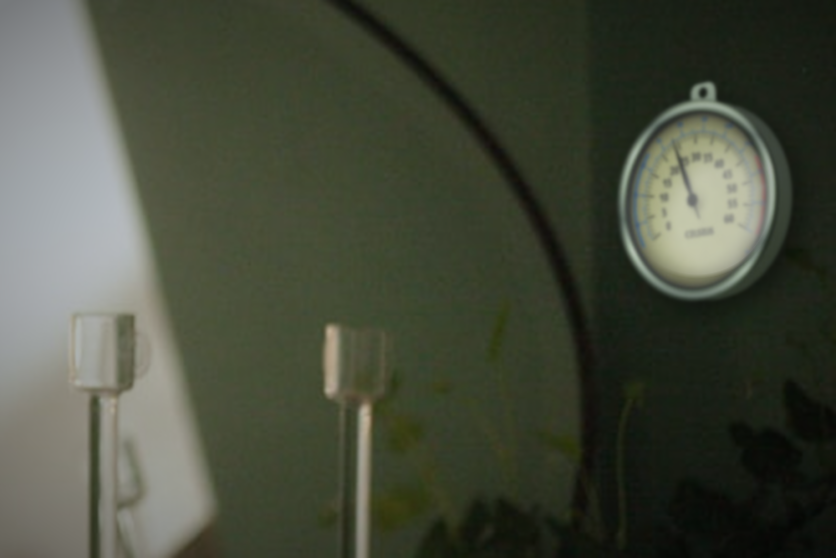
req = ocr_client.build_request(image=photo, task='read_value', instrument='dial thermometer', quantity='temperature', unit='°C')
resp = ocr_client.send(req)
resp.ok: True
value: 25 °C
